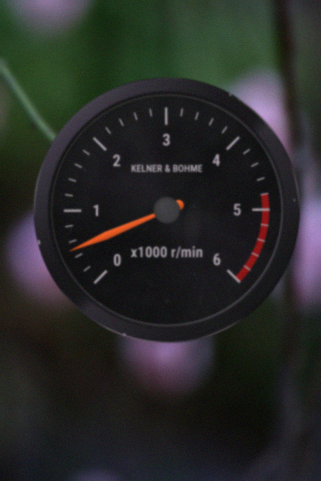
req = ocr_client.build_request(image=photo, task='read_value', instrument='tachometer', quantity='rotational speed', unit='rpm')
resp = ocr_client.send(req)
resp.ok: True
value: 500 rpm
